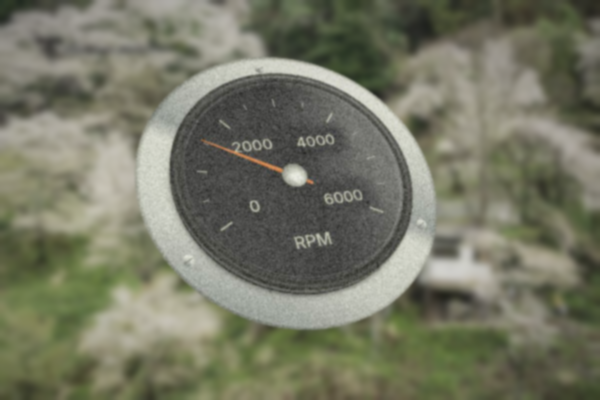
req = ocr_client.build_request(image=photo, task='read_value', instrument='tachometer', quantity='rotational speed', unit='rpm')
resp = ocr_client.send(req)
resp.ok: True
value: 1500 rpm
